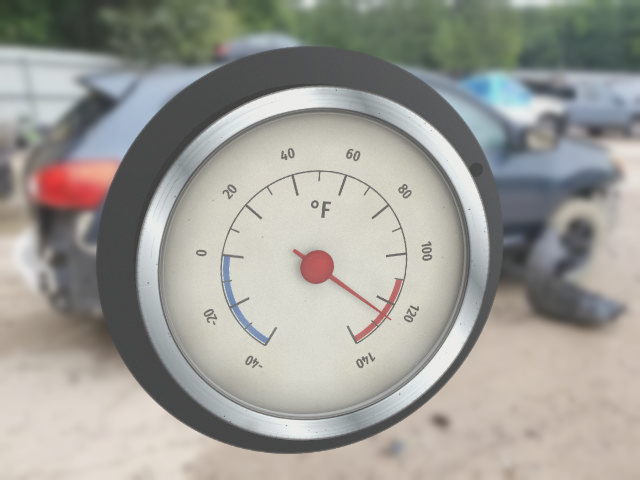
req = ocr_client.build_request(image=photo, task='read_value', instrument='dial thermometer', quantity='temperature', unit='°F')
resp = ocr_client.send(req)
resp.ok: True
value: 125 °F
